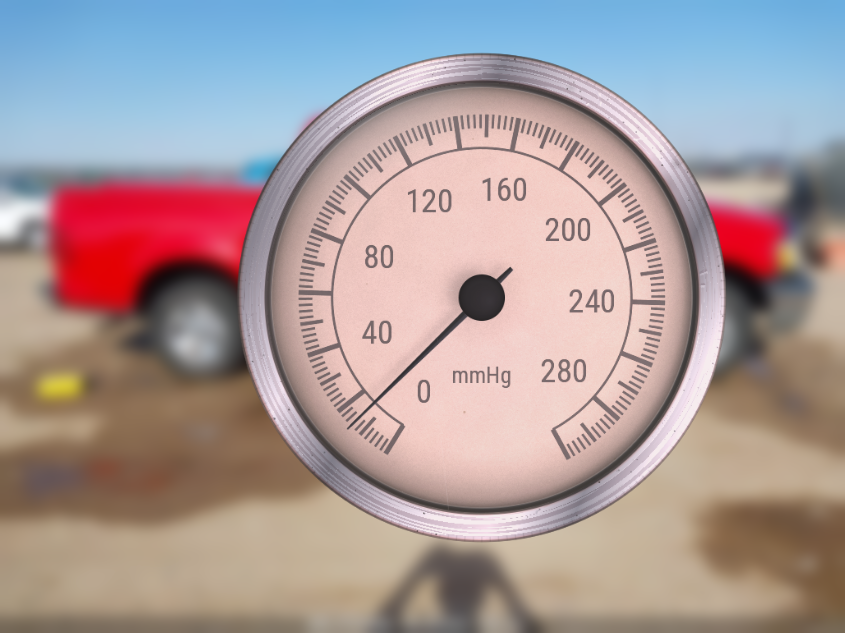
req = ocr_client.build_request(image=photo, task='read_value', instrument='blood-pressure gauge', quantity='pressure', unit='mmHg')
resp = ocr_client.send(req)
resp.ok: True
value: 14 mmHg
